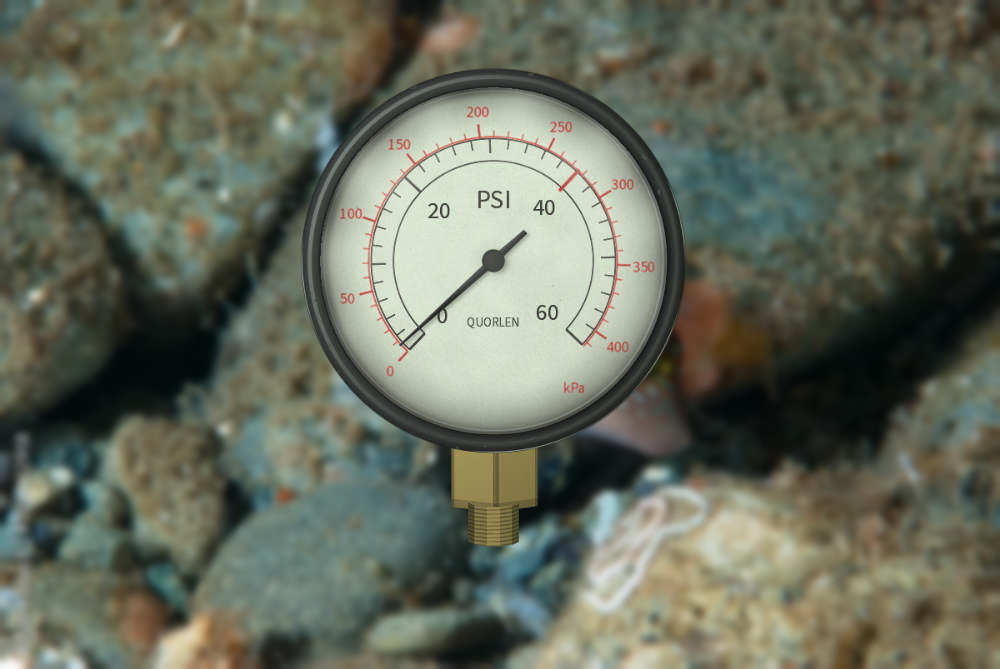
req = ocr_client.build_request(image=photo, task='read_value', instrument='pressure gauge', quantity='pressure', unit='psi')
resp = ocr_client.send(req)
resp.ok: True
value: 1 psi
